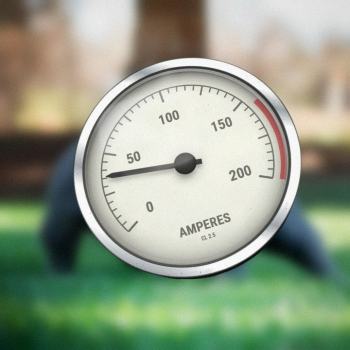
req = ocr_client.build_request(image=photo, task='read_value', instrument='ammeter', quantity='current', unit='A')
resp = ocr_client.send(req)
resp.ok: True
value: 35 A
